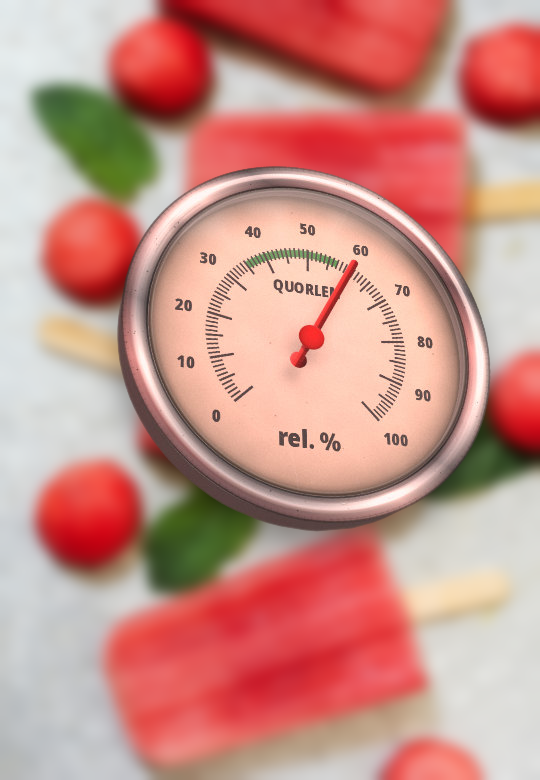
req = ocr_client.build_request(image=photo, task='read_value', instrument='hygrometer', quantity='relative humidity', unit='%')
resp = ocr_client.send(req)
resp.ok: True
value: 60 %
